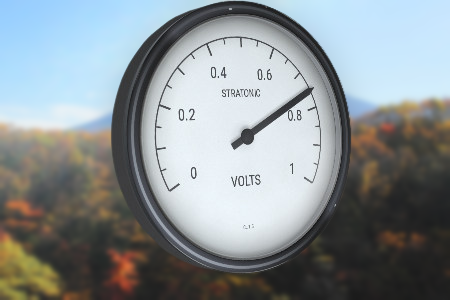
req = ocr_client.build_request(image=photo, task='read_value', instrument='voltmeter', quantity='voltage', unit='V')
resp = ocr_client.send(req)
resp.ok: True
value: 0.75 V
